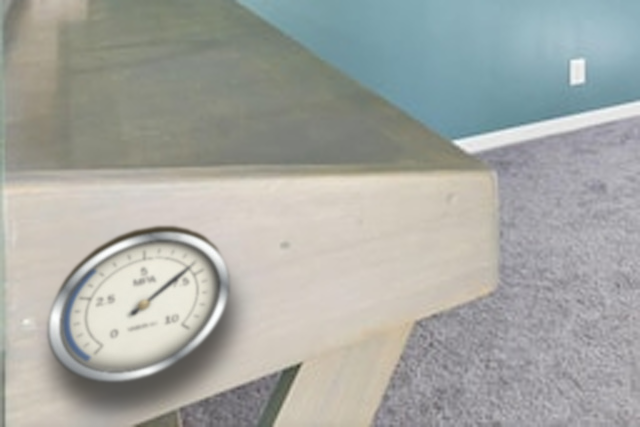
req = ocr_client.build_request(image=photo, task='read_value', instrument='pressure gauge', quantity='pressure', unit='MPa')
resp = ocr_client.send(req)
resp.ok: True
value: 7 MPa
